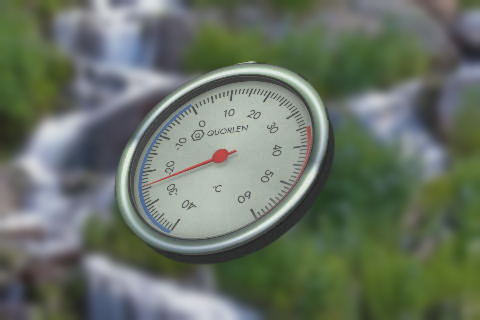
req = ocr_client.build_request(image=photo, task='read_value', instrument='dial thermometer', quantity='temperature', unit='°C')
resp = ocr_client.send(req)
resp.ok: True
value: -25 °C
